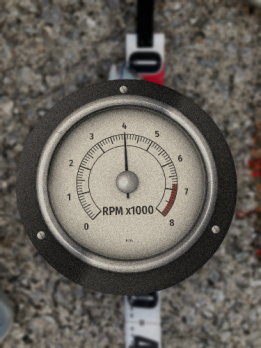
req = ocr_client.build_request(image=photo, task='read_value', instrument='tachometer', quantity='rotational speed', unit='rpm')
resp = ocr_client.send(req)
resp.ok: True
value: 4000 rpm
